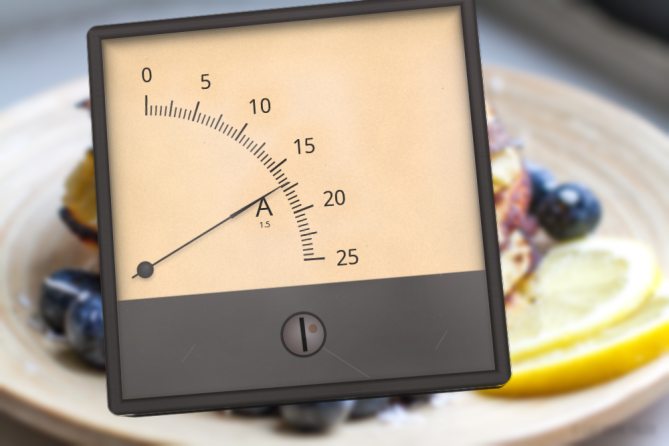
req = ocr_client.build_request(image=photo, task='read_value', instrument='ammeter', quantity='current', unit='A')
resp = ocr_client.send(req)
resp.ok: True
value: 17 A
